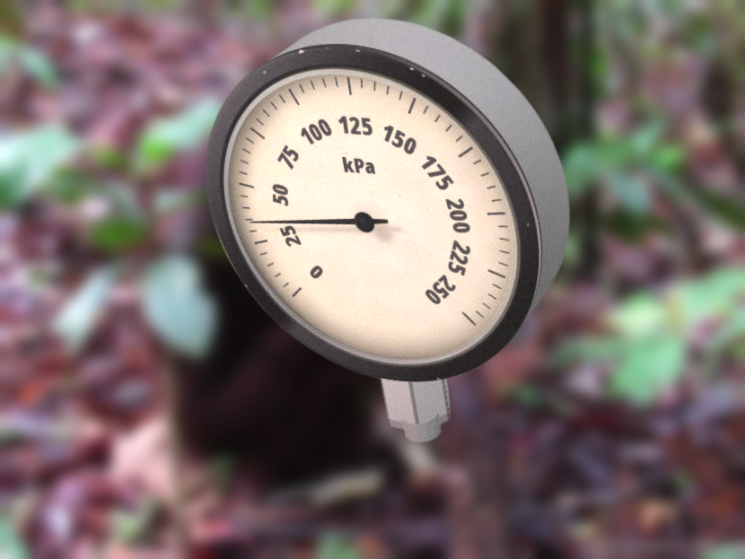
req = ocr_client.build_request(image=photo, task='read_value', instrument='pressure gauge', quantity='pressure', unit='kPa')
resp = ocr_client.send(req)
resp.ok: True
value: 35 kPa
